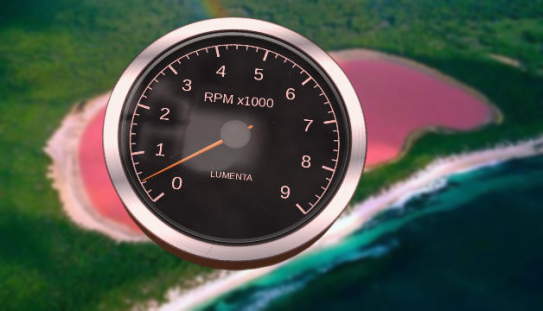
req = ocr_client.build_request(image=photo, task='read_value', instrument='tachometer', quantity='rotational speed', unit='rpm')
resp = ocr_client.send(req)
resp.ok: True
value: 400 rpm
